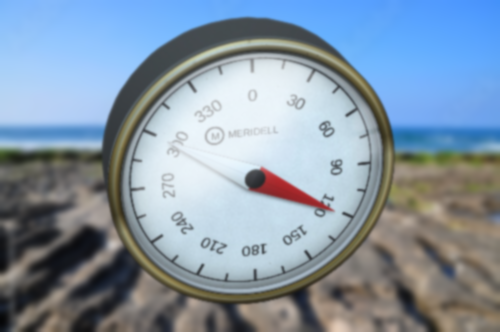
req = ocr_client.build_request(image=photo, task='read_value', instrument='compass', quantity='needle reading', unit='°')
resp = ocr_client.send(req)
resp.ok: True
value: 120 °
